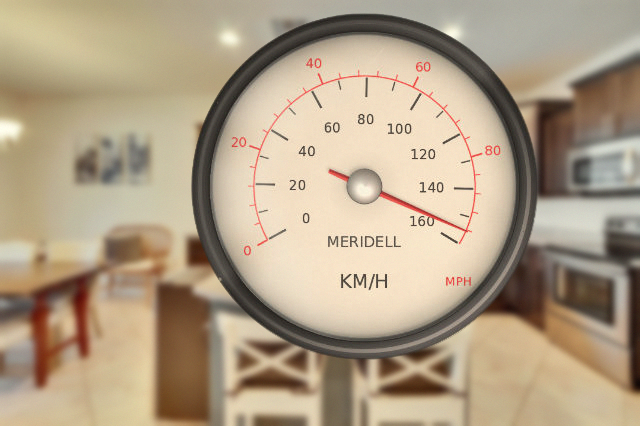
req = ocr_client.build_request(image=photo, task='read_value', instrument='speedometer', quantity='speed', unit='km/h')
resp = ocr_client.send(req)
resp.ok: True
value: 155 km/h
